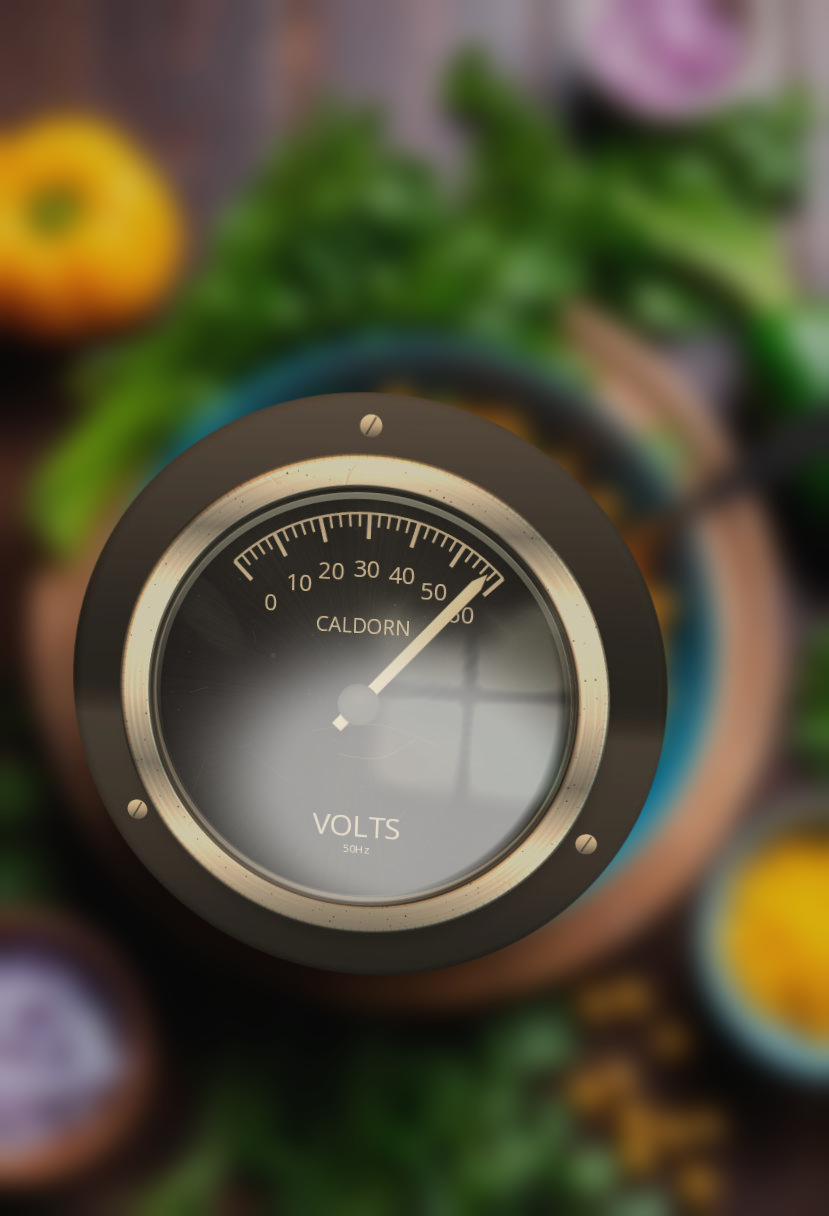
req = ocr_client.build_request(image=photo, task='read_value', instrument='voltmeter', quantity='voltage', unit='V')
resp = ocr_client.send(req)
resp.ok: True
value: 57 V
